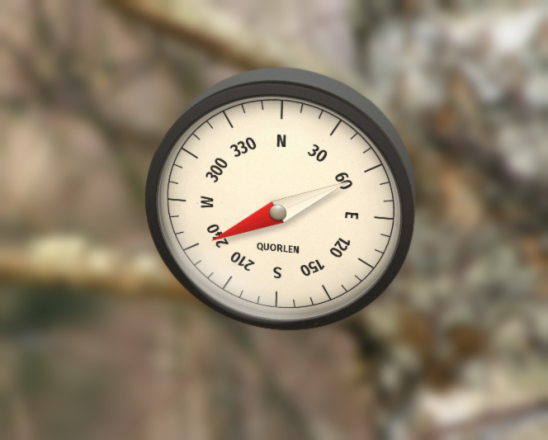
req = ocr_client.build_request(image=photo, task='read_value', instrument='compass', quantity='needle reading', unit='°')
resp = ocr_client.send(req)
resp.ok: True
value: 240 °
